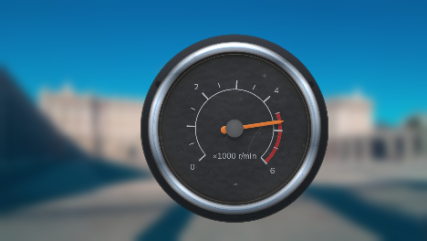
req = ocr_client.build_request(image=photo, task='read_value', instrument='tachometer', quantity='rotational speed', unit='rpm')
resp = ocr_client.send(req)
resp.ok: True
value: 4750 rpm
